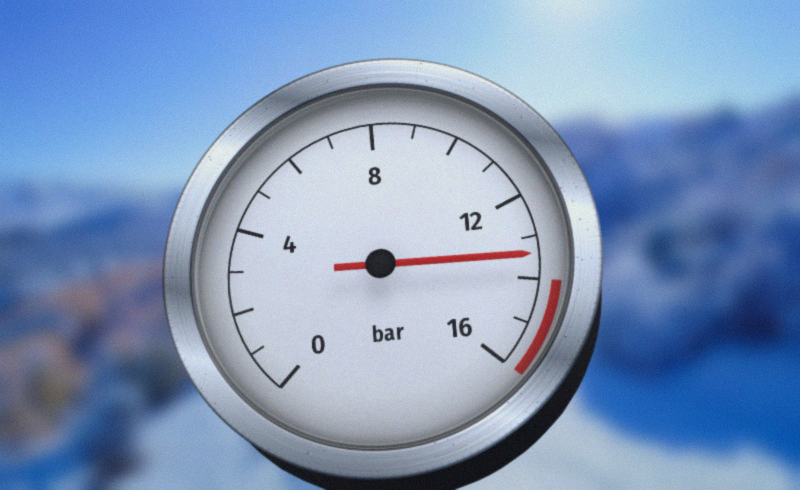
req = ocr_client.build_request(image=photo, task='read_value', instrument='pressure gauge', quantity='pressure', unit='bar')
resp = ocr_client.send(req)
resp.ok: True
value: 13.5 bar
